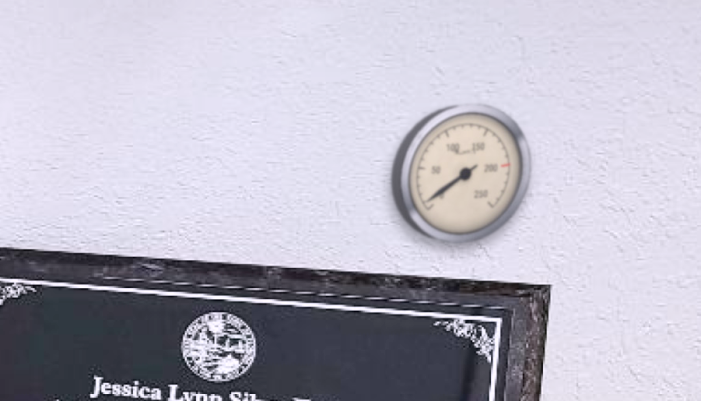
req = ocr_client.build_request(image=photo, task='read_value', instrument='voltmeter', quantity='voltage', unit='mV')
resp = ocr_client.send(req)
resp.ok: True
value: 10 mV
